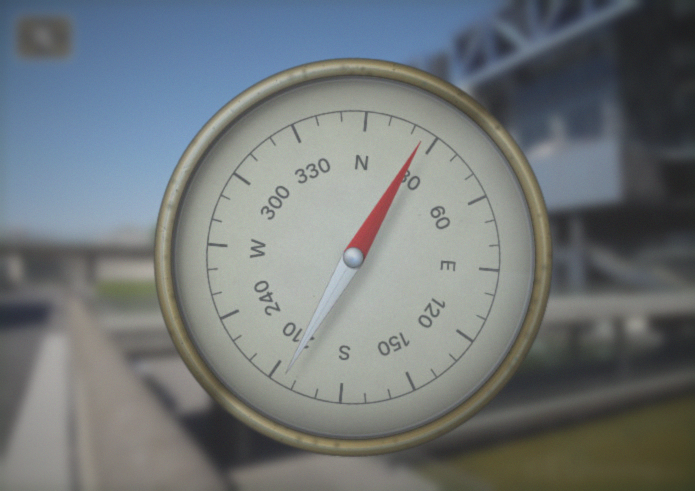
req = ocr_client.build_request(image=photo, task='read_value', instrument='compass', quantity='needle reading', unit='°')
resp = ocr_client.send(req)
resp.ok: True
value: 25 °
